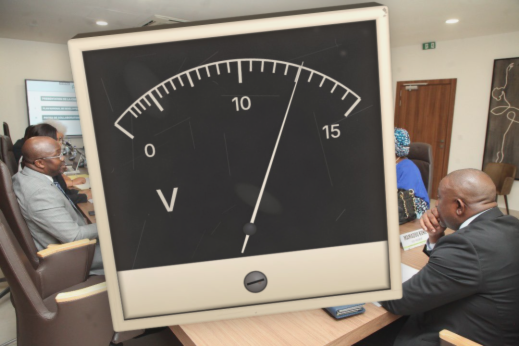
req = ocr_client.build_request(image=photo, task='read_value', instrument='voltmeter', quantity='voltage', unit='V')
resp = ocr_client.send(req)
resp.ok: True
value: 12.5 V
